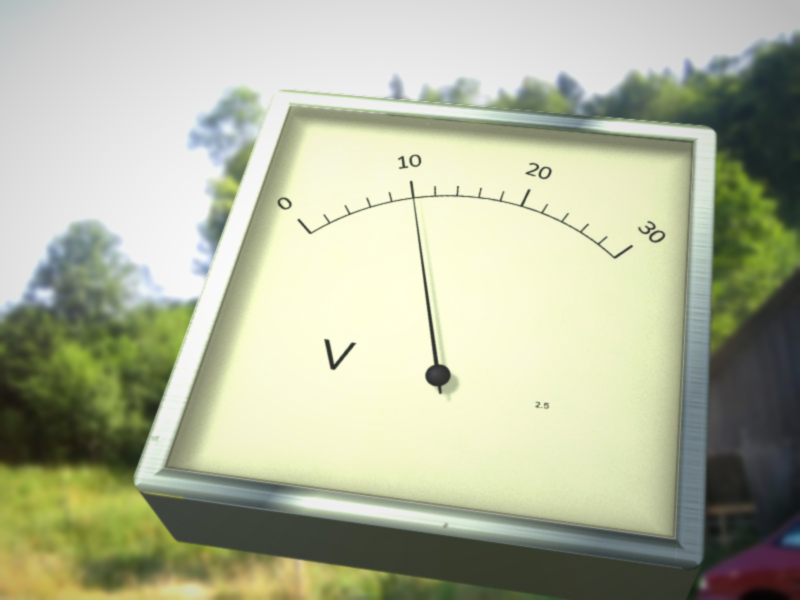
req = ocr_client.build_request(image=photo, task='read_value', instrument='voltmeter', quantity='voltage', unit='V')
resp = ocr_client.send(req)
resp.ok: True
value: 10 V
